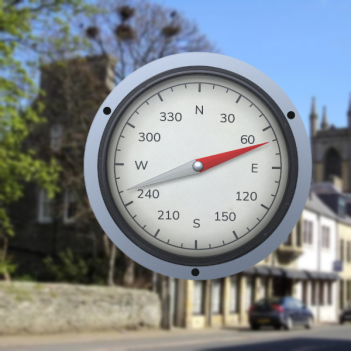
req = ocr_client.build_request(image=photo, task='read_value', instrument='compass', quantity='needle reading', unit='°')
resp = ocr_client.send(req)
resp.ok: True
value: 70 °
